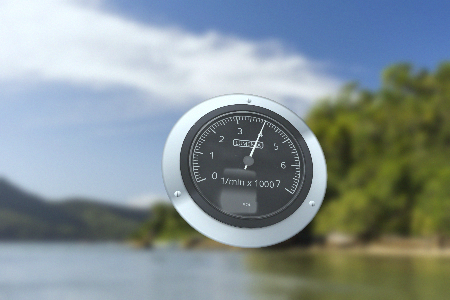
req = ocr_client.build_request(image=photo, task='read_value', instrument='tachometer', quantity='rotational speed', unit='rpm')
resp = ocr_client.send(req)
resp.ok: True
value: 4000 rpm
